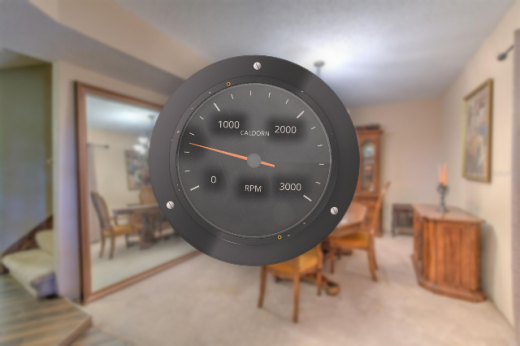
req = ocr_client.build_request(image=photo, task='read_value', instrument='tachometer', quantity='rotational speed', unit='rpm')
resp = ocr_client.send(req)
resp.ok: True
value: 500 rpm
